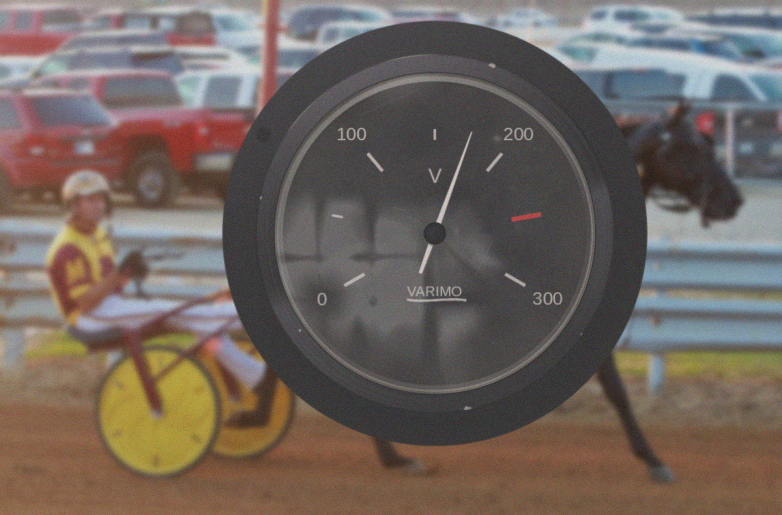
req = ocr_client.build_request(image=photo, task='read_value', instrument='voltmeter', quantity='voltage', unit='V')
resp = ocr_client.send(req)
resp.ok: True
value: 175 V
